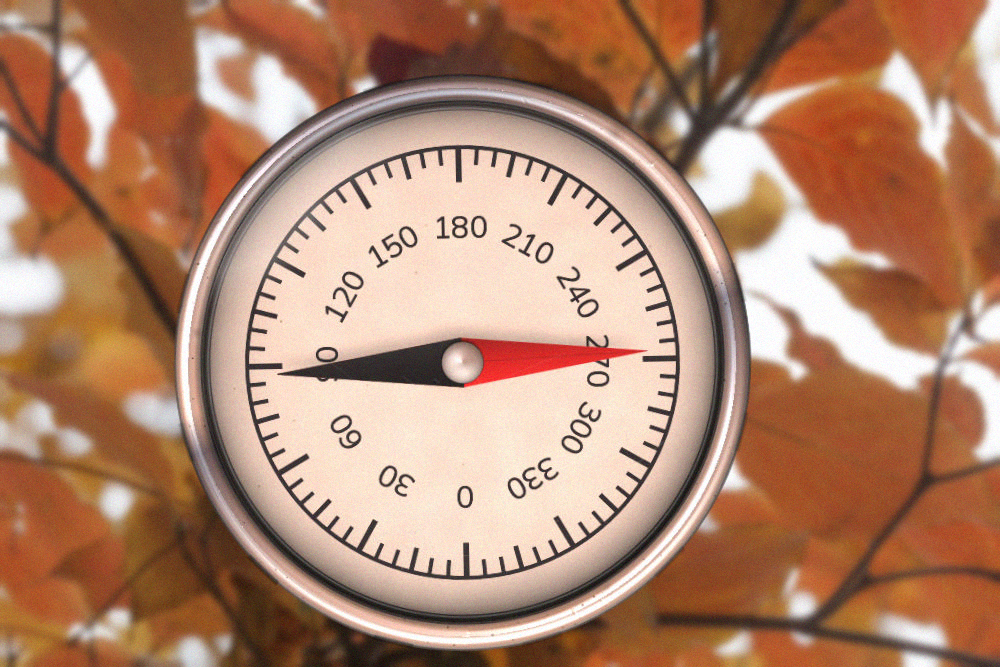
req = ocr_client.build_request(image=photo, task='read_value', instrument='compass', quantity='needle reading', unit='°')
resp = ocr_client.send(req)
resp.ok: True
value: 267.5 °
